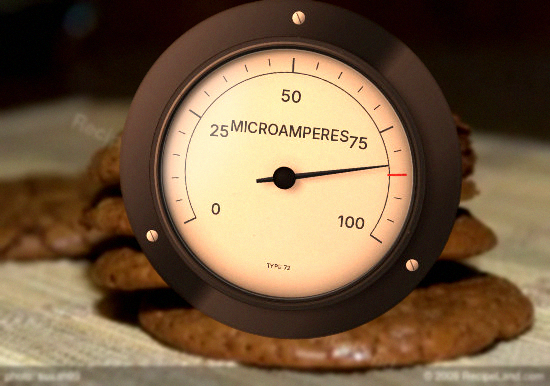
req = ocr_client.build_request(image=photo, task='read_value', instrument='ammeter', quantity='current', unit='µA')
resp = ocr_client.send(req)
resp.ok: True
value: 82.5 µA
